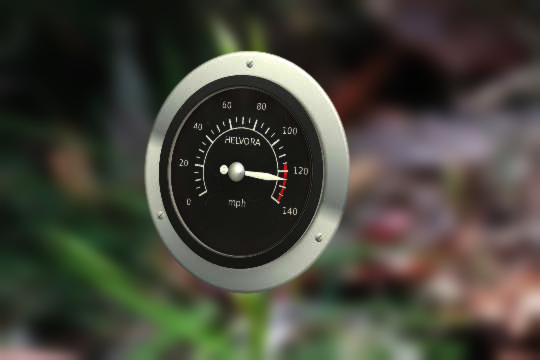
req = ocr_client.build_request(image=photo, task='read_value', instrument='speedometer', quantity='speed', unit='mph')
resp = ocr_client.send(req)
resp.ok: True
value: 125 mph
